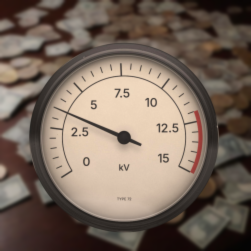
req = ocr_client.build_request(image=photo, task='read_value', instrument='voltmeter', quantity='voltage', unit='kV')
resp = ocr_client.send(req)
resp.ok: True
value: 3.5 kV
